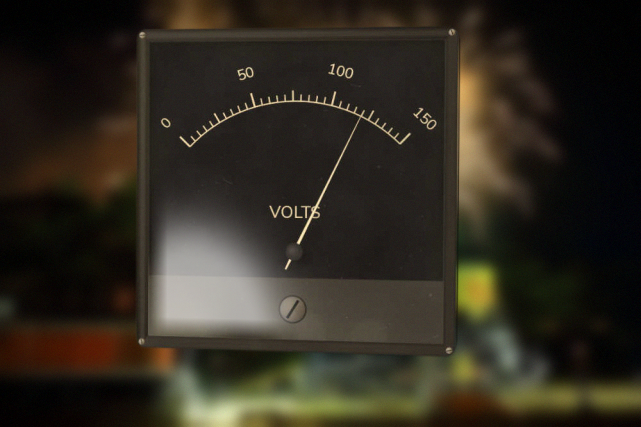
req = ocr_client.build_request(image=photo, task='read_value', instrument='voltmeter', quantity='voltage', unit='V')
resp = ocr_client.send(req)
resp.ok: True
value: 120 V
